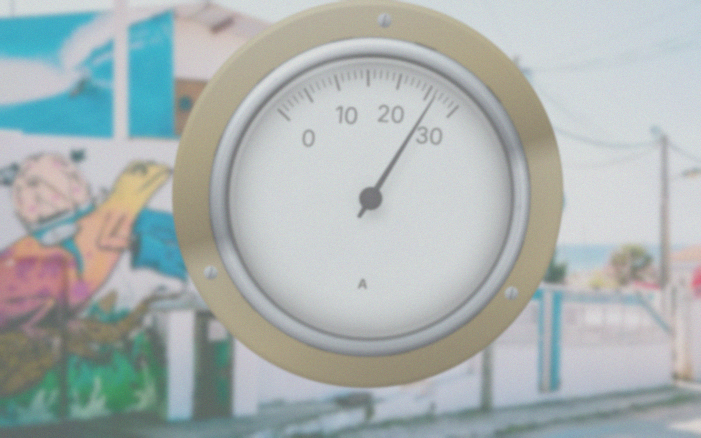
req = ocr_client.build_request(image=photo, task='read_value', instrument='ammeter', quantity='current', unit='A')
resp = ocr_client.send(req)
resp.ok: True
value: 26 A
